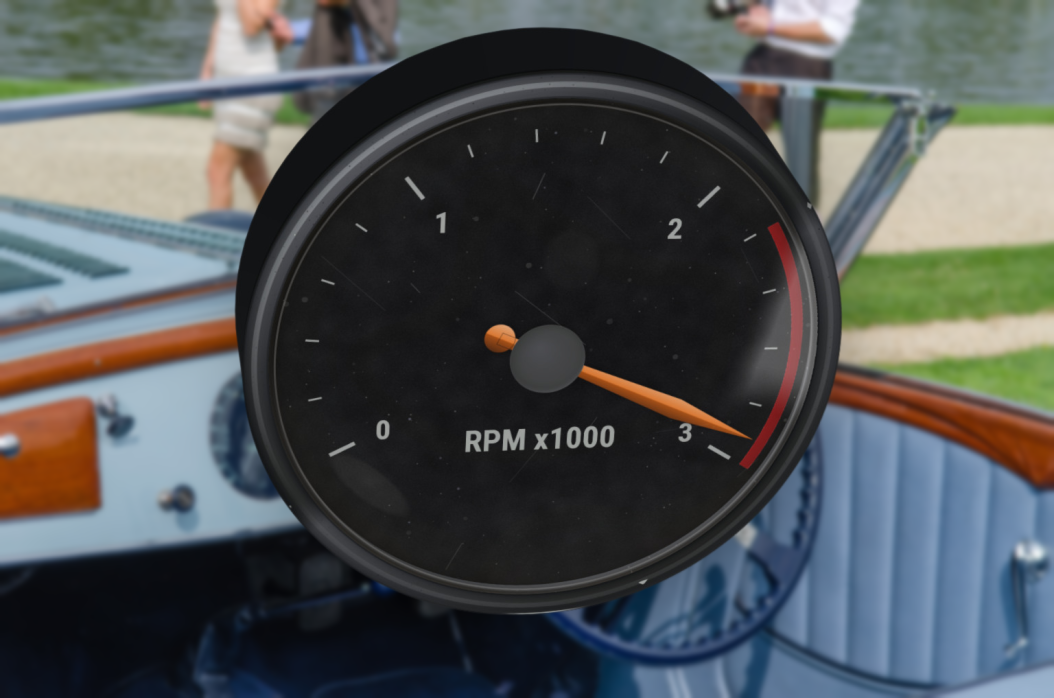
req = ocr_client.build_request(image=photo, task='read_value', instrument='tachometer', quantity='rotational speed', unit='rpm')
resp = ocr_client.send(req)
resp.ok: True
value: 2900 rpm
